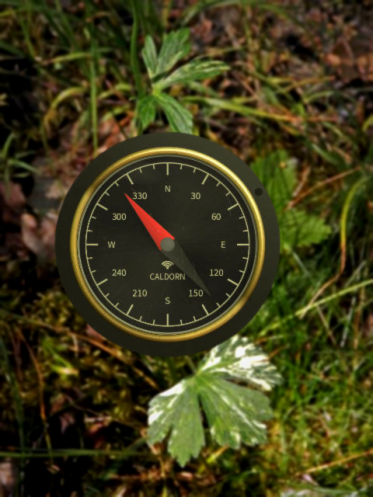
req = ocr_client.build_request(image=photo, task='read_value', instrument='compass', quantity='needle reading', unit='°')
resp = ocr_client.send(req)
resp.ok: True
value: 320 °
